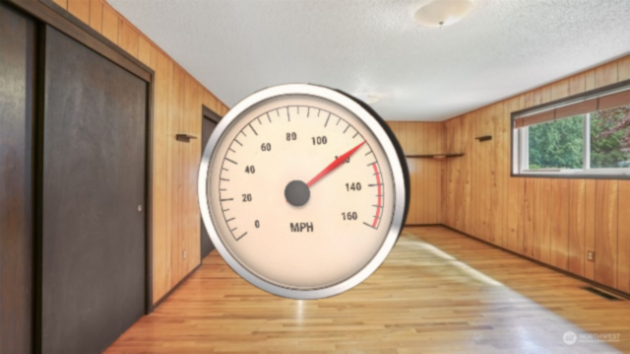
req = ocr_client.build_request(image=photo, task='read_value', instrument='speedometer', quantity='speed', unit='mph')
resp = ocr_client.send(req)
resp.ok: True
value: 120 mph
